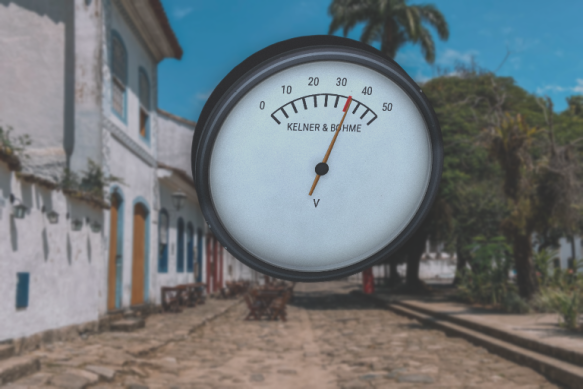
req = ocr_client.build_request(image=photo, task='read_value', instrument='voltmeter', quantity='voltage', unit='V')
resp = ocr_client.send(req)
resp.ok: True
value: 35 V
